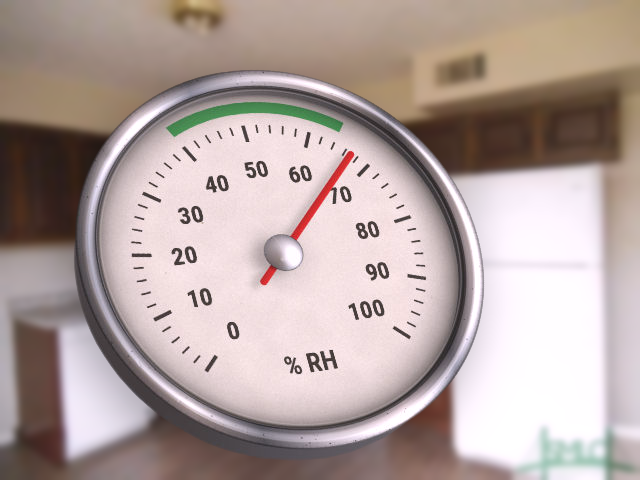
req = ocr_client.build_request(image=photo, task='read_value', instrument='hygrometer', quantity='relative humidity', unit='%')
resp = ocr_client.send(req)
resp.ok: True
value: 67 %
